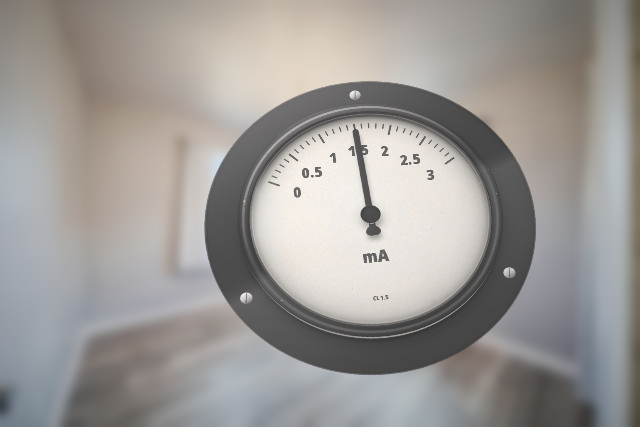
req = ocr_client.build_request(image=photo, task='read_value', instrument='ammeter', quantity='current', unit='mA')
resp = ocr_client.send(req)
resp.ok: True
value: 1.5 mA
